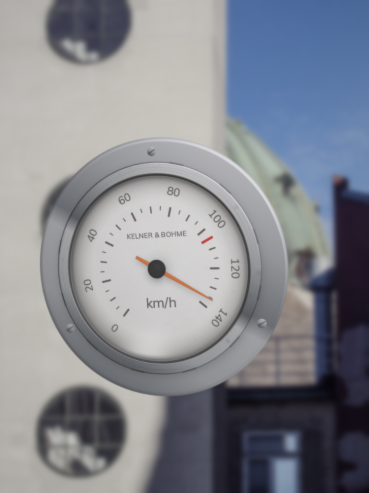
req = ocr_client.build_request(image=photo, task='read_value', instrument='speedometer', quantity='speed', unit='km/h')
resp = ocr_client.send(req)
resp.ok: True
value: 135 km/h
